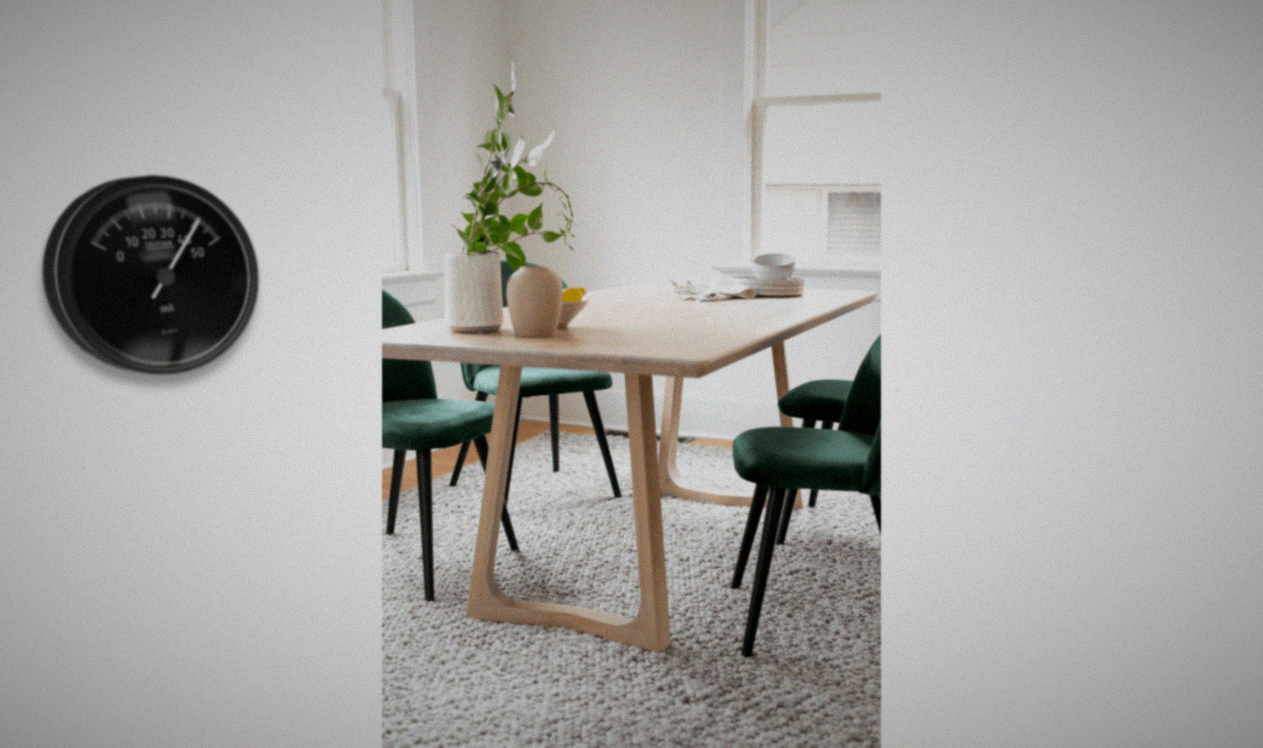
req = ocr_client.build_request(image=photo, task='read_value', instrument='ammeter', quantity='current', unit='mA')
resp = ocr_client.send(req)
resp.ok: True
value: 40 mA
